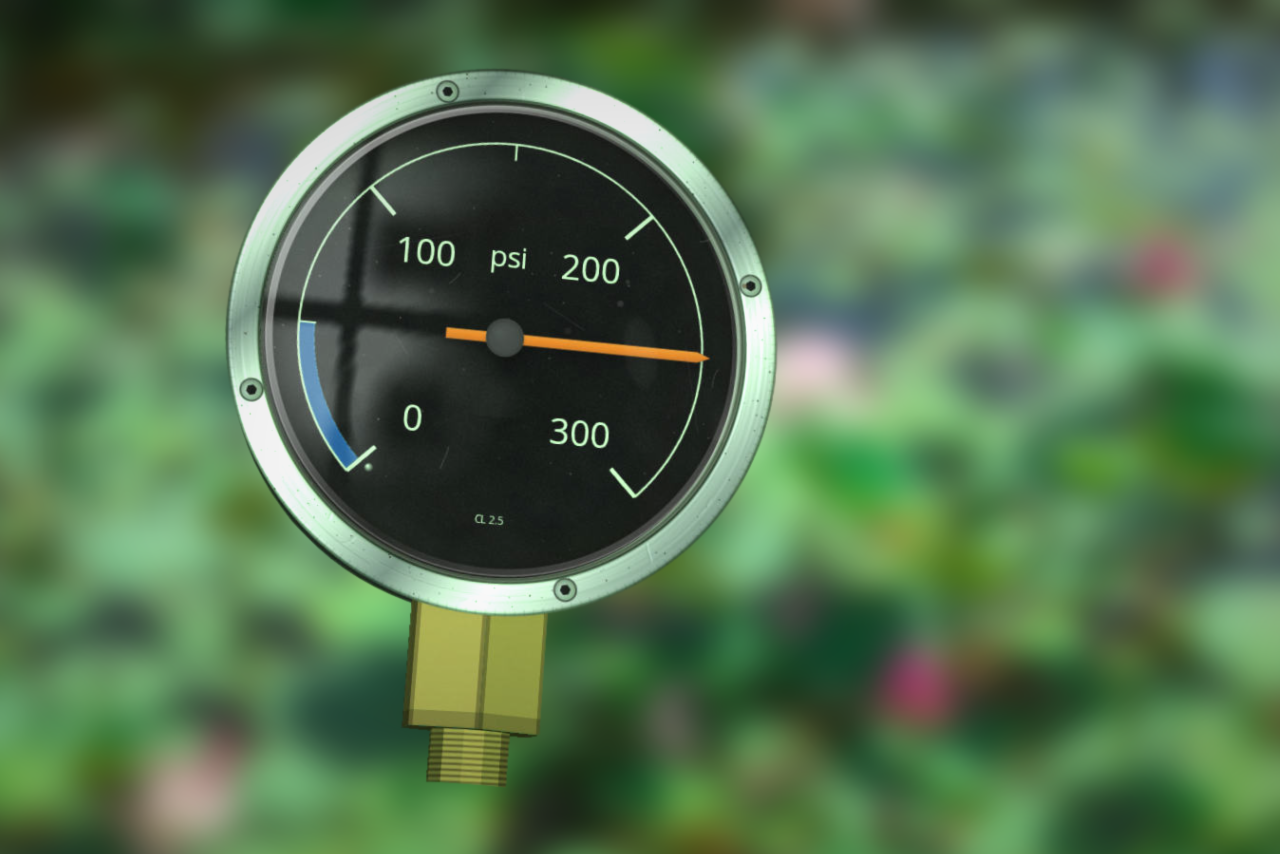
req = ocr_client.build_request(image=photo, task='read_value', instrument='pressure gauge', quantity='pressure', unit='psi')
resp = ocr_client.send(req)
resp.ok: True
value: 250 psi
